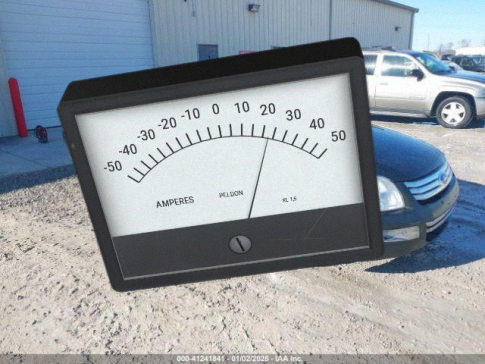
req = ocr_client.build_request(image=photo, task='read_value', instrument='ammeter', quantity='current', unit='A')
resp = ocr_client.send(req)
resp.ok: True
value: 22.5 A
